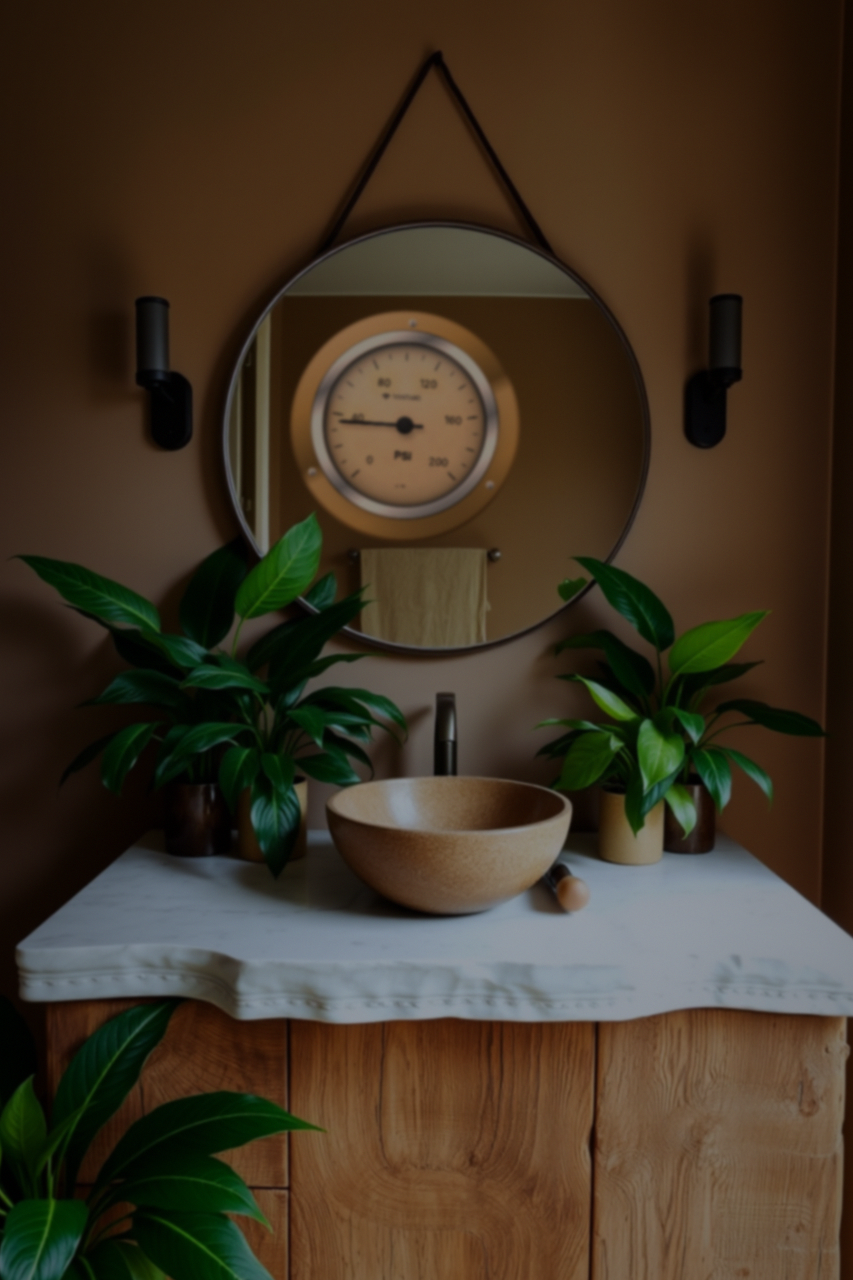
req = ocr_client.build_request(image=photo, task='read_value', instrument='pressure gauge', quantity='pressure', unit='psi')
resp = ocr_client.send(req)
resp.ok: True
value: 35 psi
